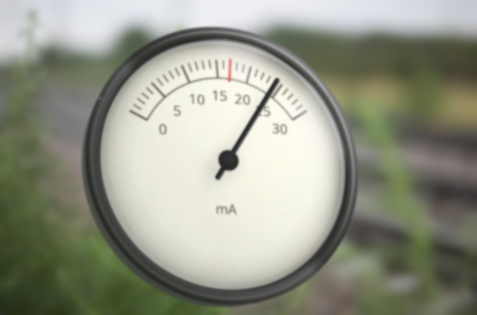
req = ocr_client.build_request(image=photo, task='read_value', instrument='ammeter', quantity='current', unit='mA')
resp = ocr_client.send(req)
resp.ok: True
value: 24 mA
